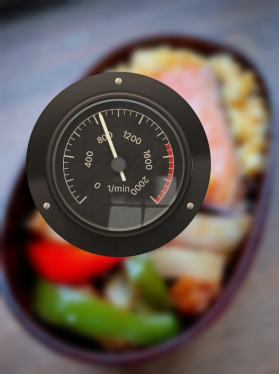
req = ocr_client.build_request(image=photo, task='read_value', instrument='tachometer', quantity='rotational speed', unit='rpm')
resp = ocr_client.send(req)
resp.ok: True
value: 850 rpm
